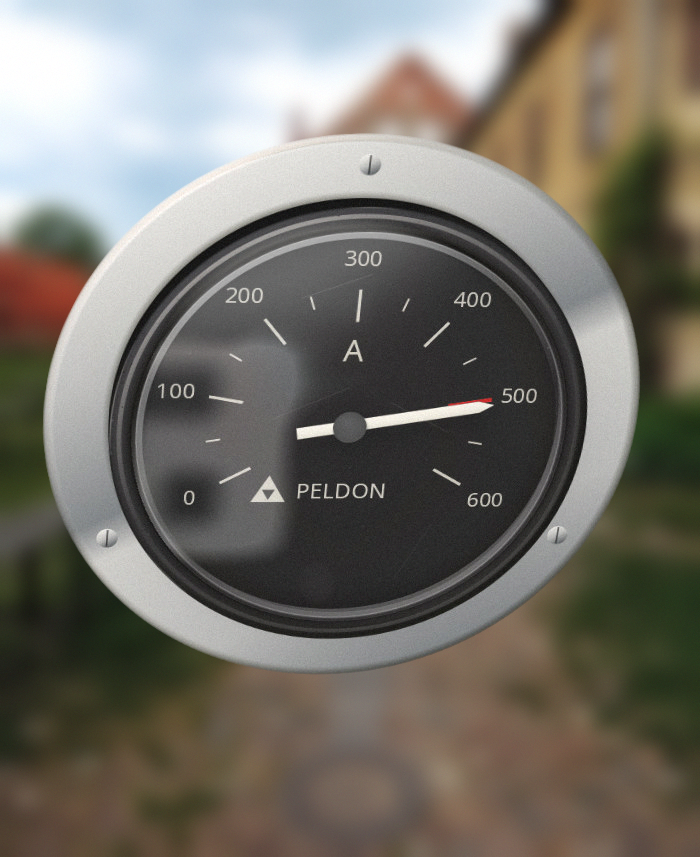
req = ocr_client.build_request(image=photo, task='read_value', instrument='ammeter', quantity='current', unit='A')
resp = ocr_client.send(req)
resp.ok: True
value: 500 A
